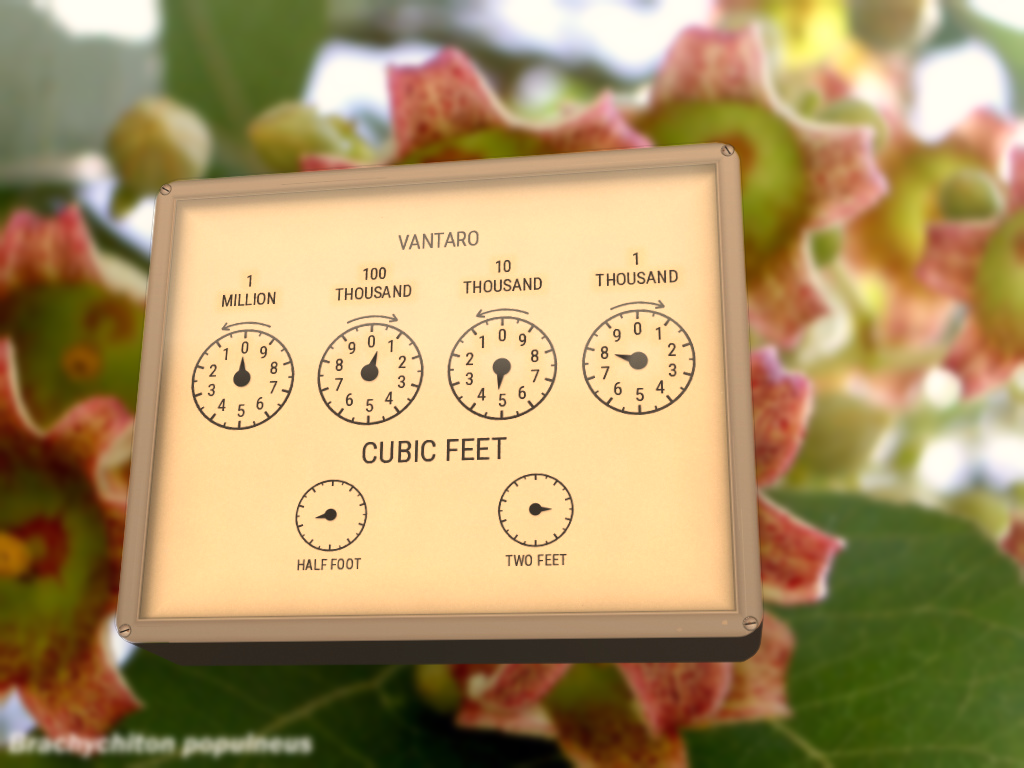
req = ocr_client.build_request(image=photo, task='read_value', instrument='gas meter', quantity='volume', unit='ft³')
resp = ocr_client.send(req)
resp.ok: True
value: 4800 ft³
